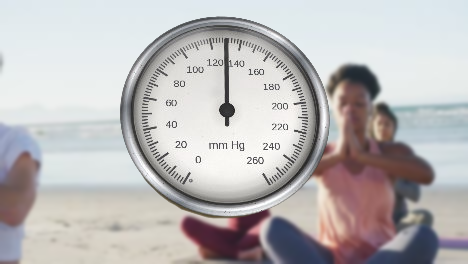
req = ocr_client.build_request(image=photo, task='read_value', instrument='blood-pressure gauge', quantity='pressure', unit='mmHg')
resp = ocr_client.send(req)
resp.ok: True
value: 130 mmHg
